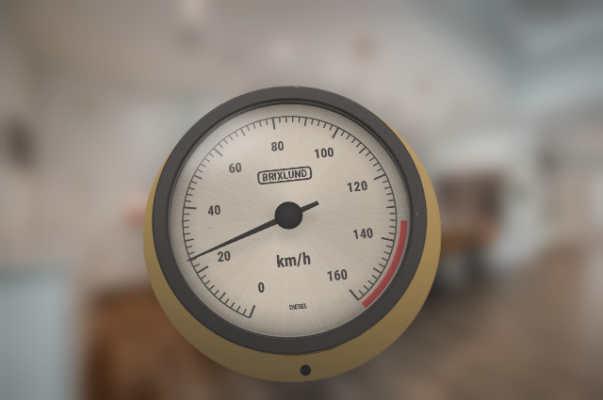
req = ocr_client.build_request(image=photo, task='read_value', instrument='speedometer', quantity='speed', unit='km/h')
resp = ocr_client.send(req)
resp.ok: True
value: 24 km/h
